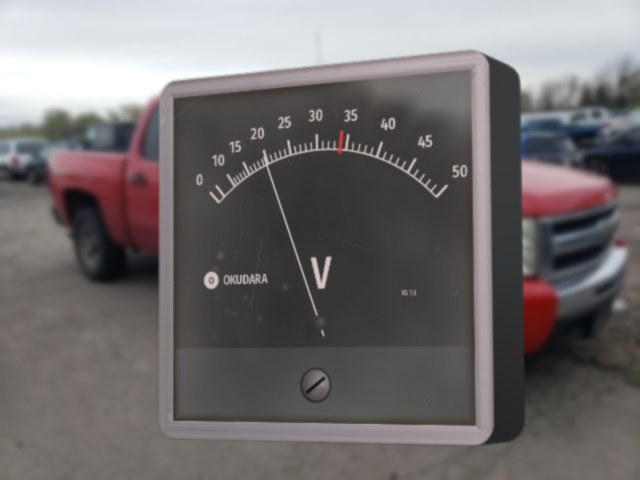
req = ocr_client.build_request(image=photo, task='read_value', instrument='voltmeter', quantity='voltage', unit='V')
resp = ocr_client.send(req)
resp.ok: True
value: 20 V
